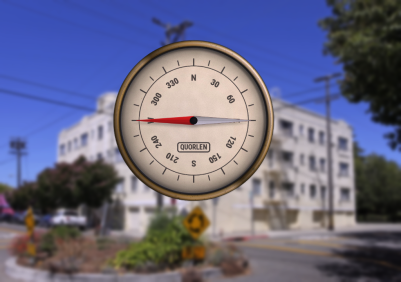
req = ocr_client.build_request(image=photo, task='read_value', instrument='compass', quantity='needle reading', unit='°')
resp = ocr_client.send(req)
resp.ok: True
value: 270 °
